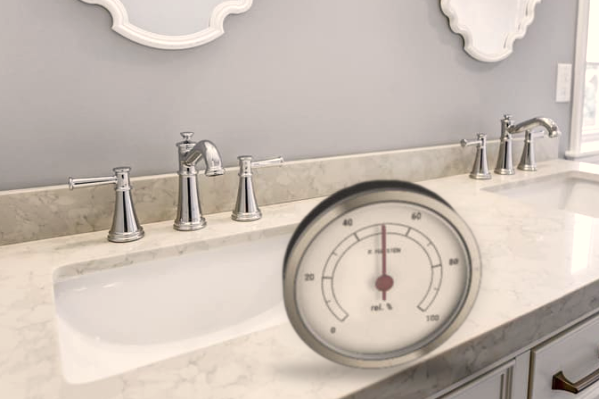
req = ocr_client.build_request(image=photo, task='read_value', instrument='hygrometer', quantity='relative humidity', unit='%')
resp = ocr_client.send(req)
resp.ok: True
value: 50 %
